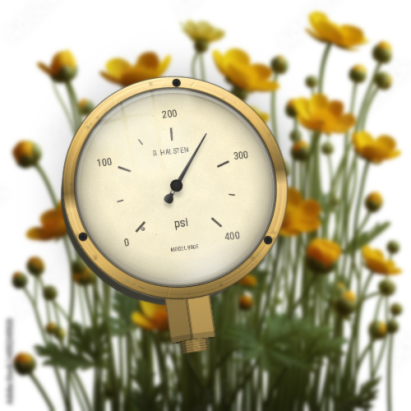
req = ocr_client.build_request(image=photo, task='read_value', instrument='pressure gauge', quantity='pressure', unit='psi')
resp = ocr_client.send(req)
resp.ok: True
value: 250 psi
